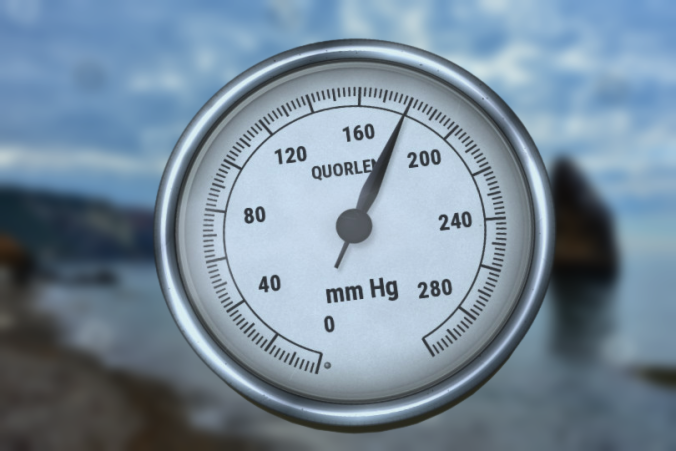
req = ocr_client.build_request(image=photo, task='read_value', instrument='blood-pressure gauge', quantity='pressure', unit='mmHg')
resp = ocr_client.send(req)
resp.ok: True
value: 180 mmHg
